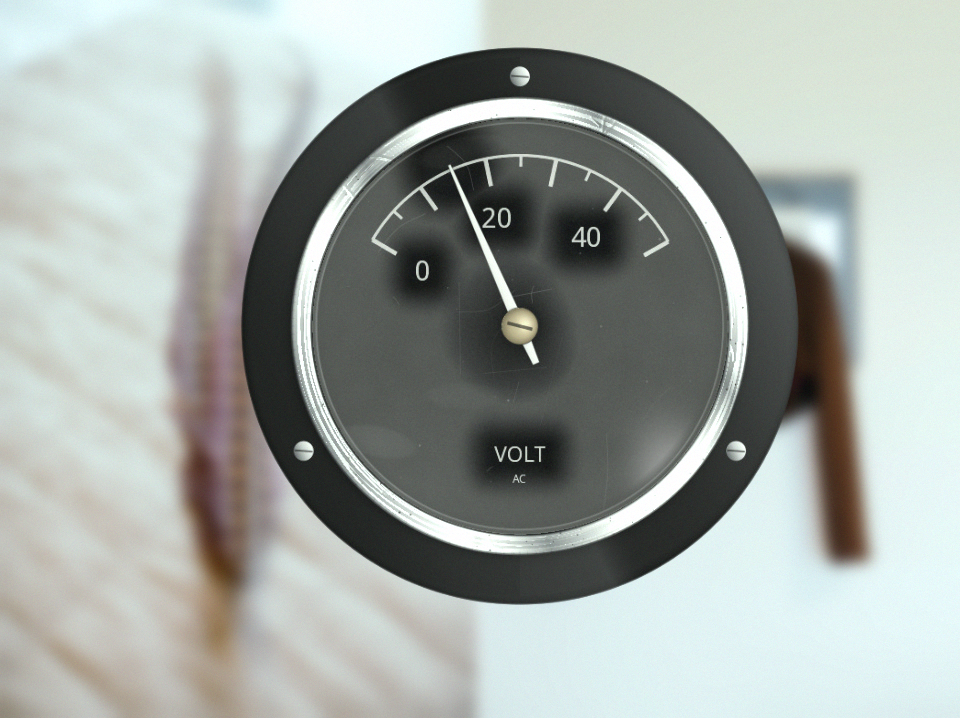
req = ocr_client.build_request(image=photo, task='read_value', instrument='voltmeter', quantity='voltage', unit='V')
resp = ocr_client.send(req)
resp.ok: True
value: 15 V
